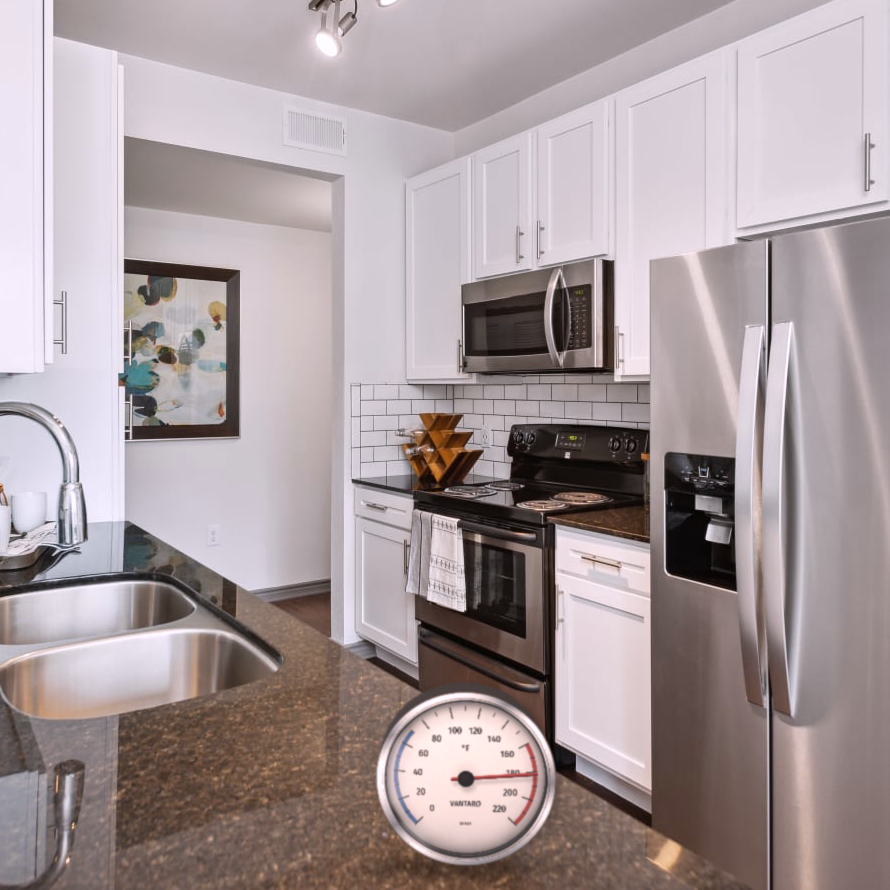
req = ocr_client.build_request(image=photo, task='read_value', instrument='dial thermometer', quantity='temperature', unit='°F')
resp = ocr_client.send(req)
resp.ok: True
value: 180 °F
